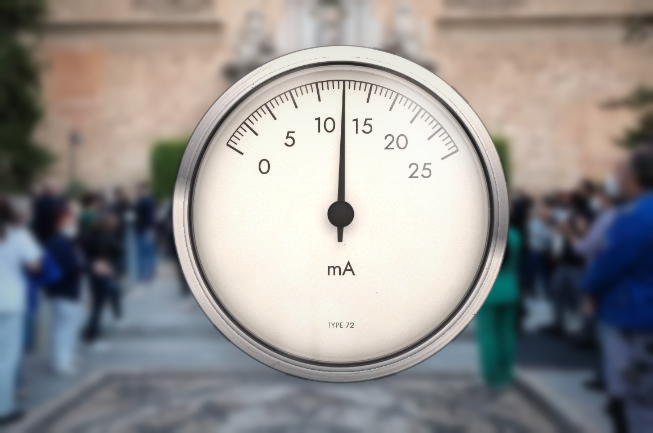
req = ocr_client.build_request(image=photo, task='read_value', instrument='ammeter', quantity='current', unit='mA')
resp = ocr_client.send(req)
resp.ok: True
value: 12.5 mA
